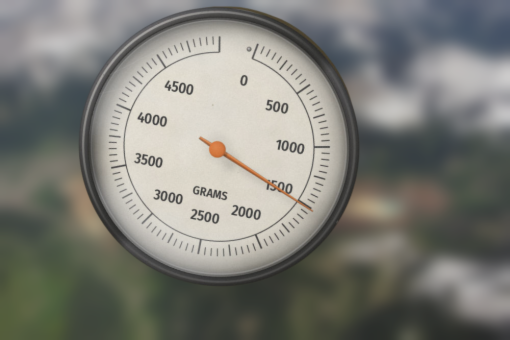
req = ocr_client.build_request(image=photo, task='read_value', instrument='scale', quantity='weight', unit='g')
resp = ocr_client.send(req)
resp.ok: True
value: 1500 g
